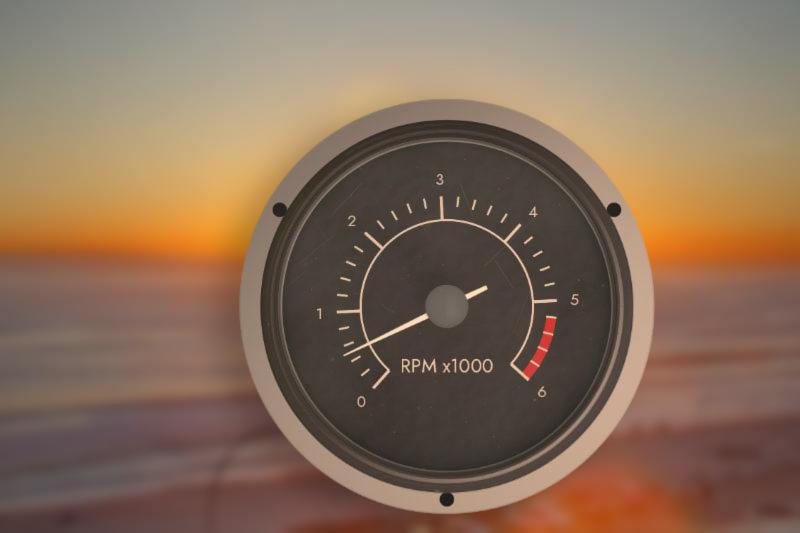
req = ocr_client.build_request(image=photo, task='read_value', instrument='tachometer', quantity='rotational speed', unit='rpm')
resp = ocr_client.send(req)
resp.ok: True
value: 500 rpm
